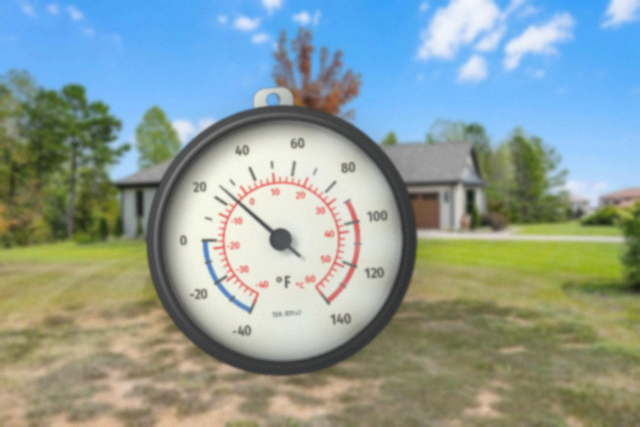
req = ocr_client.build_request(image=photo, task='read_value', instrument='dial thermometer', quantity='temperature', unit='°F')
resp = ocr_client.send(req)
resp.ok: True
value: 25 °F
